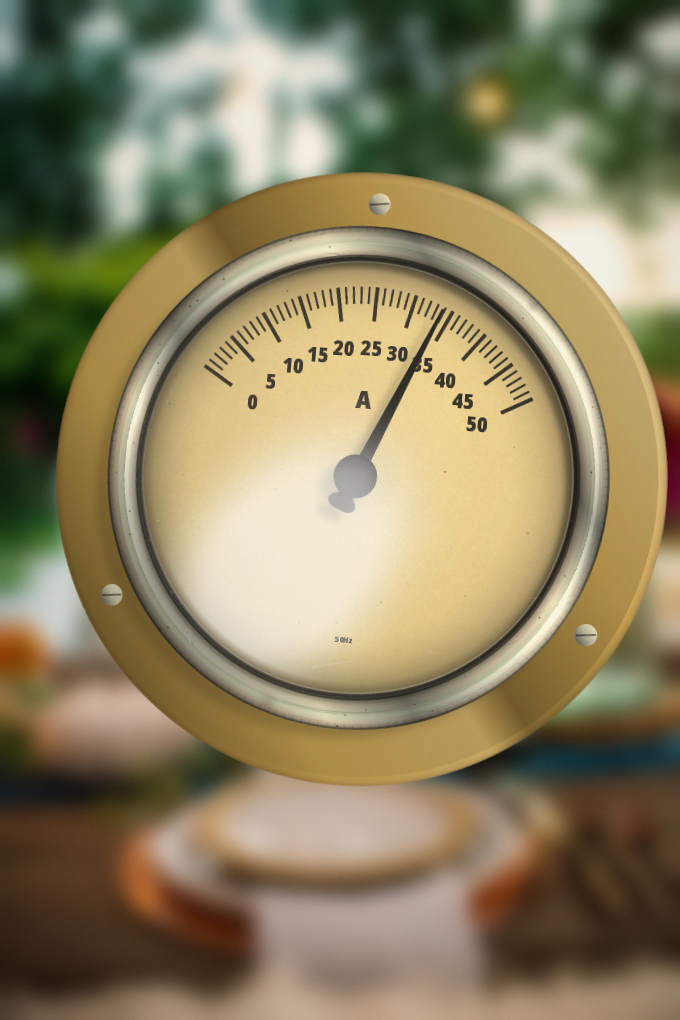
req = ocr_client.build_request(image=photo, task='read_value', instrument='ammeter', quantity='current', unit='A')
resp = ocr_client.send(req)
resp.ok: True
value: 34 A
